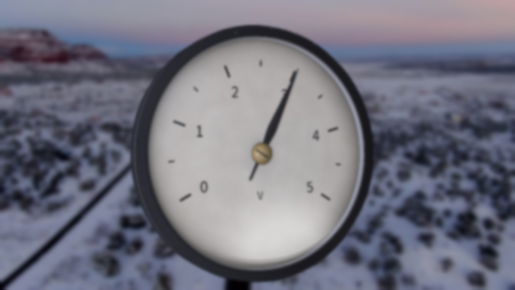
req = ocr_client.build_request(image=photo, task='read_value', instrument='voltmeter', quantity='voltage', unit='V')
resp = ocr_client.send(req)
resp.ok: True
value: 3 V
